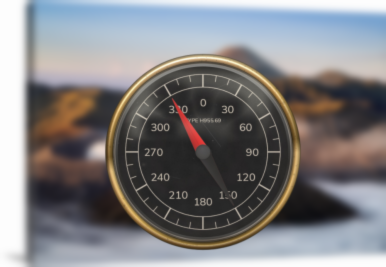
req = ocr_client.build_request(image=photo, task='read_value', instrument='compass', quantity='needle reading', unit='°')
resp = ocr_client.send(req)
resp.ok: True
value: 330 °
